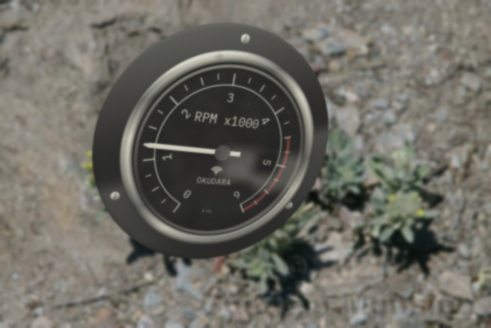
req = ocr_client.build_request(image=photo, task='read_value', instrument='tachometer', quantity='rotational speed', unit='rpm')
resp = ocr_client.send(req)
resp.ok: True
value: 1250 rpm
